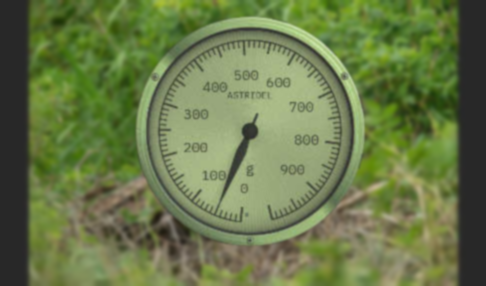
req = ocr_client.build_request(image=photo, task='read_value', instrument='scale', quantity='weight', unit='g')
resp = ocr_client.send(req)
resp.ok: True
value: 50 g
